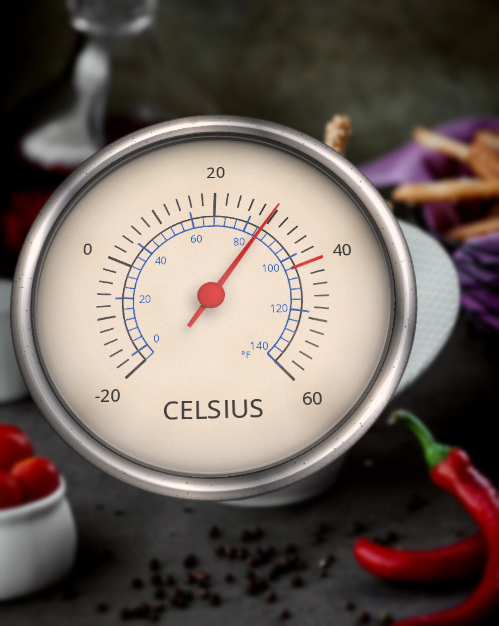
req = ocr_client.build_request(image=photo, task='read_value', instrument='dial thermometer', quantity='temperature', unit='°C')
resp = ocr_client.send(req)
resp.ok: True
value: 30 °C
